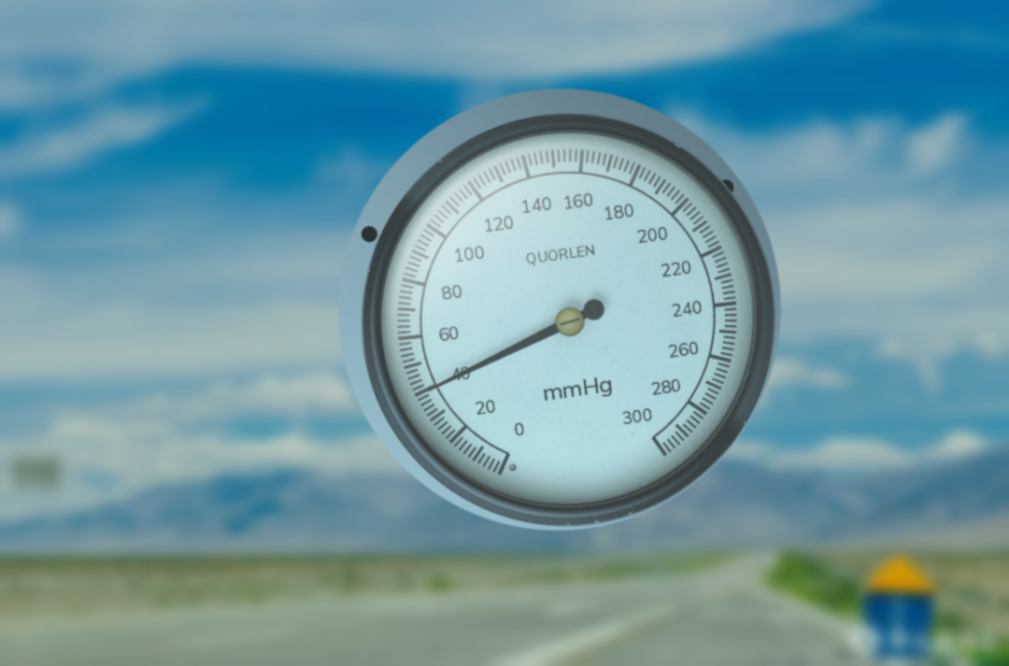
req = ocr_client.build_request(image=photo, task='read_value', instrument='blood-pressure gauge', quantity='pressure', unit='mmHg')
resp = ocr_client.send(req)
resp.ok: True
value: 40 mmHg
